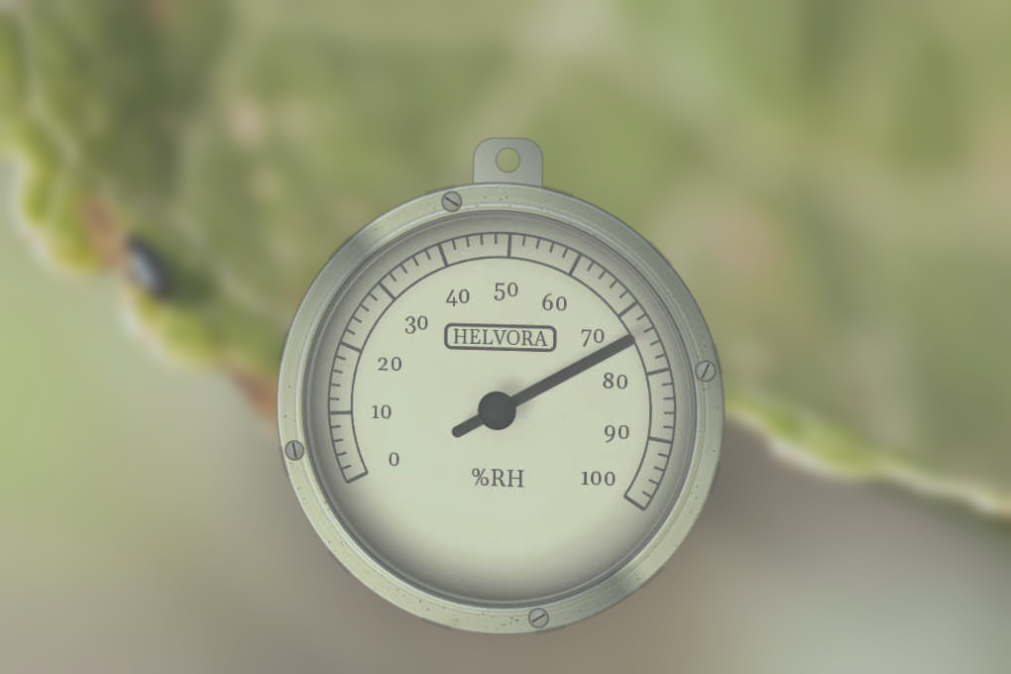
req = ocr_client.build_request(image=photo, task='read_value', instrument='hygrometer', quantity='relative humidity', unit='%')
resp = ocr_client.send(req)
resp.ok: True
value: 74 %
